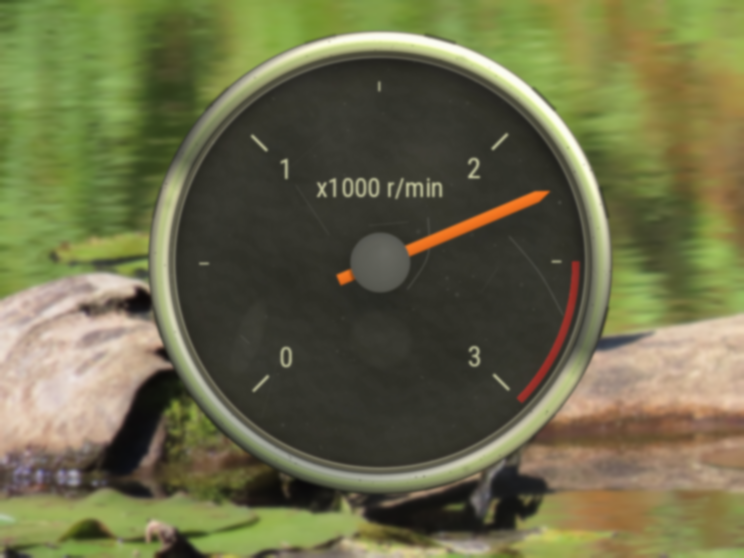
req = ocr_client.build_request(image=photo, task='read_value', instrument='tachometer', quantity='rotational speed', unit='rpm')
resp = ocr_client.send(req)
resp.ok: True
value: 2250 rpm
